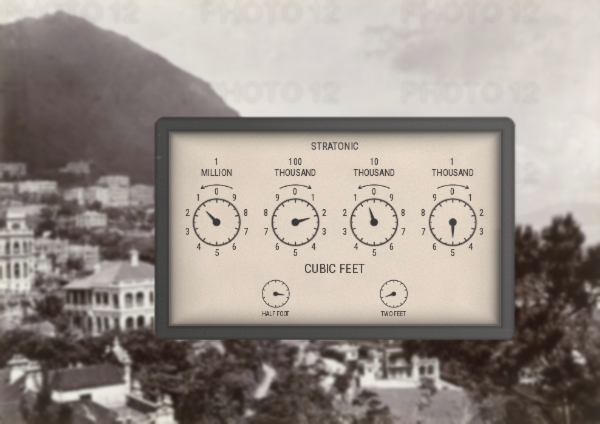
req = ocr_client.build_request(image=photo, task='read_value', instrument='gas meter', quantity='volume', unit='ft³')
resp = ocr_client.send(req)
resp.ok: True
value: 120500 ft³
